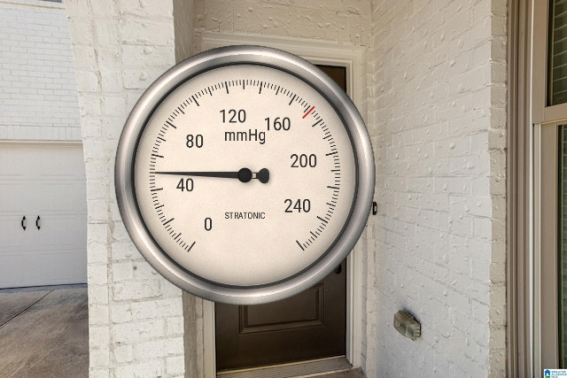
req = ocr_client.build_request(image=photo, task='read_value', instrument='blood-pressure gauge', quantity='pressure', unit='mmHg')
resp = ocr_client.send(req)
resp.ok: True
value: 50 mmHg
